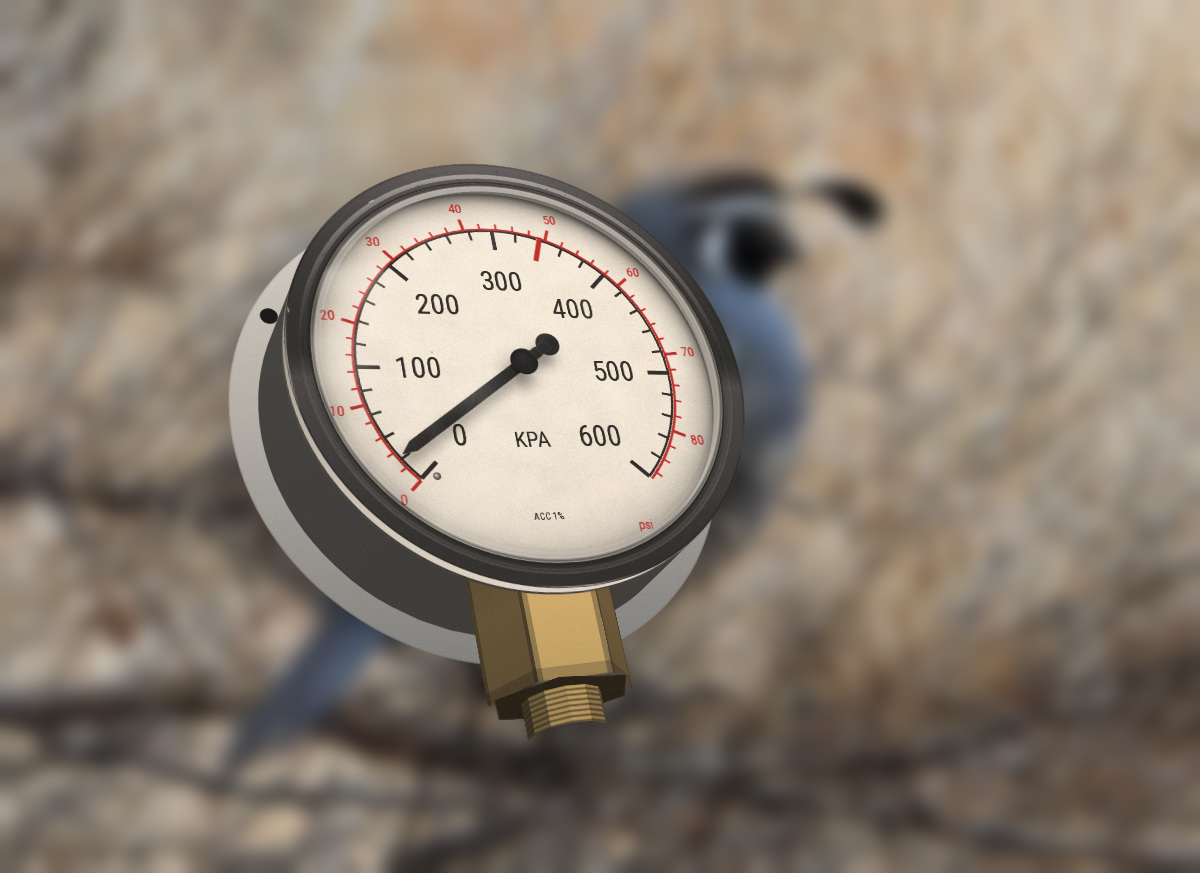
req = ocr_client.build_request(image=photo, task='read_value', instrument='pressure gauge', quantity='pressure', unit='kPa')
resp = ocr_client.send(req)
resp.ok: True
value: 20 kPa
